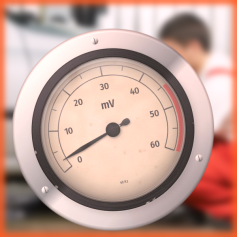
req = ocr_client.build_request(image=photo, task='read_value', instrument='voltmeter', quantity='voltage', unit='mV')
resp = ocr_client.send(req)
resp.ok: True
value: 2.5 mV
